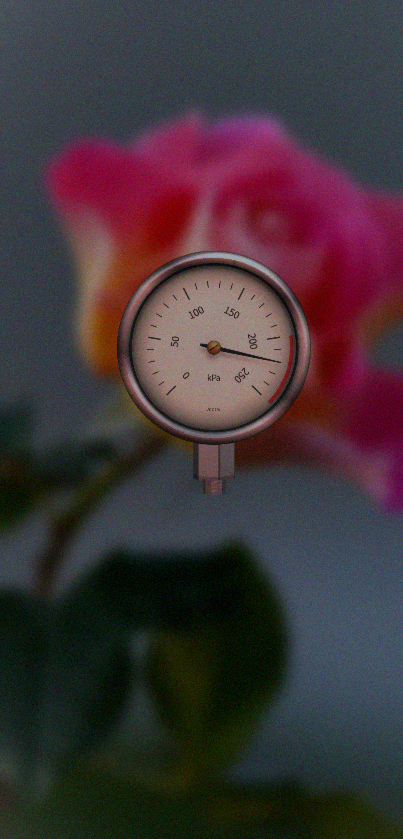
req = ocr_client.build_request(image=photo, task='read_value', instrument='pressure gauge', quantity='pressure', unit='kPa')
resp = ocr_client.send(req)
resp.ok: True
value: 220 kPa
